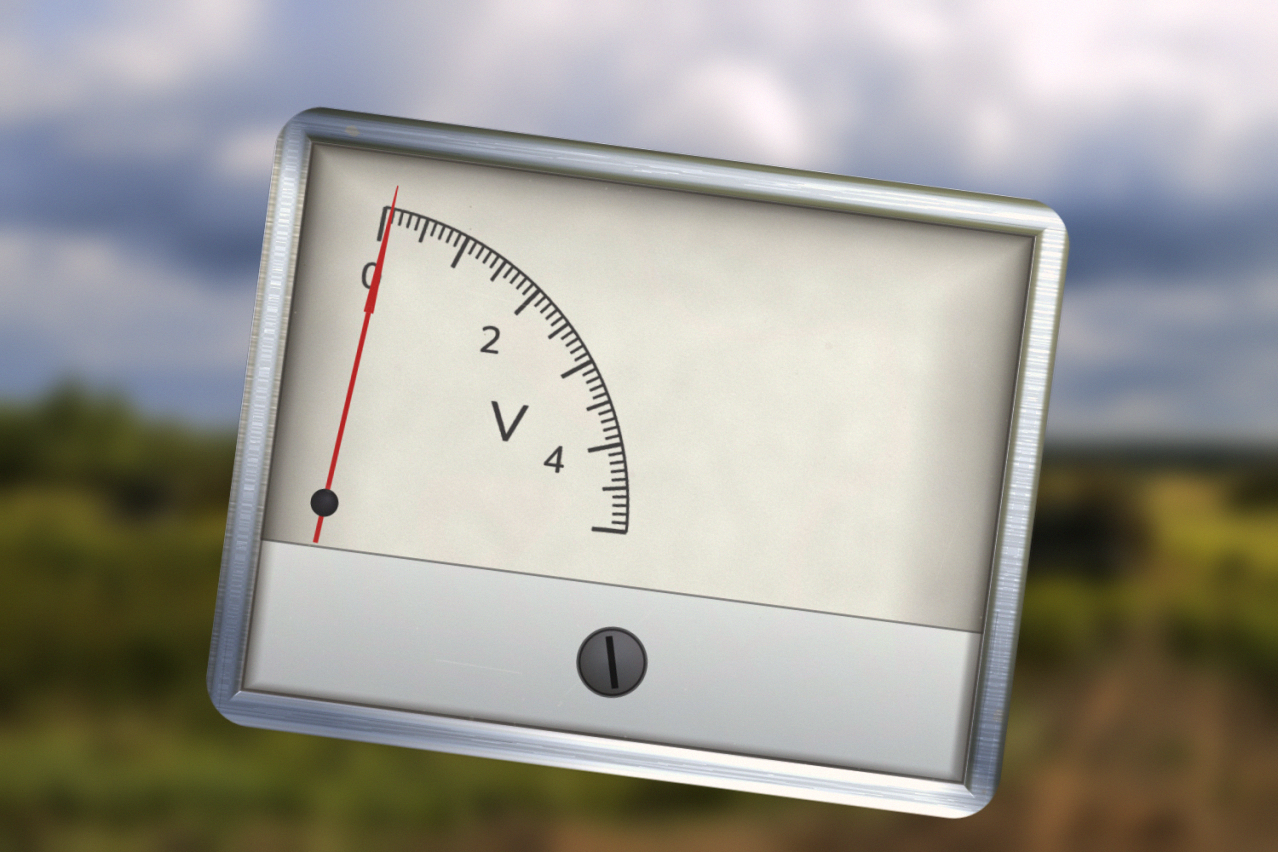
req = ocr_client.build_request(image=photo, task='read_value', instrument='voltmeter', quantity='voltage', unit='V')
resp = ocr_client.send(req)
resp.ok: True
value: 0.1 V
